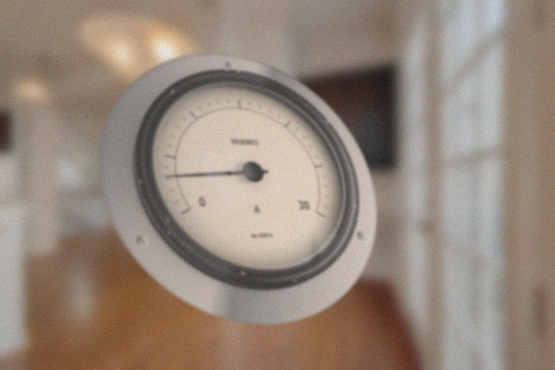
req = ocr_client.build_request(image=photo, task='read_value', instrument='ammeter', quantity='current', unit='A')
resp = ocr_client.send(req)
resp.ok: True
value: 3 A
